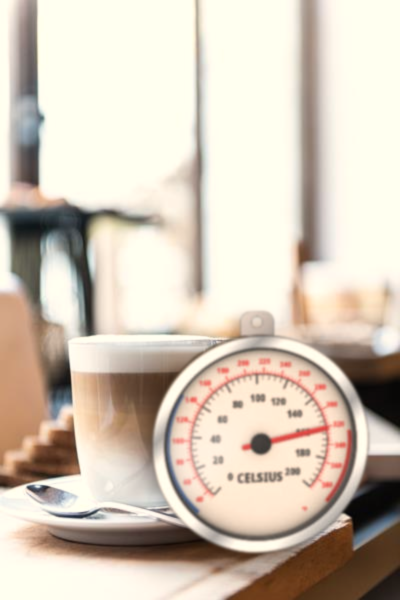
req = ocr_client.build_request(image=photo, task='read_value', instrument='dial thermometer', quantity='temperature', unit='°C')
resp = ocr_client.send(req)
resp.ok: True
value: 160 °C
